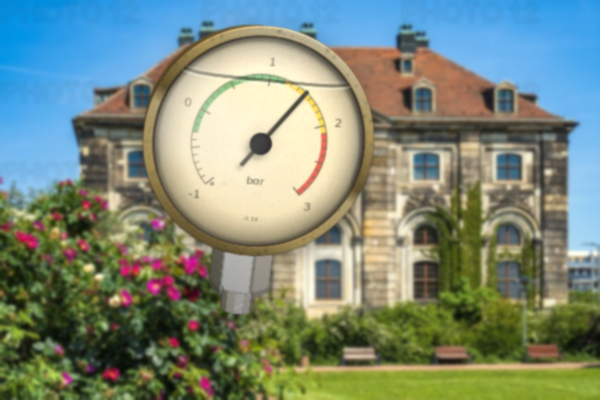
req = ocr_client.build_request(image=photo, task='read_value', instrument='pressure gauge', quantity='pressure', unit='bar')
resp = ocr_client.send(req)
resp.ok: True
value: 1.5 bar
